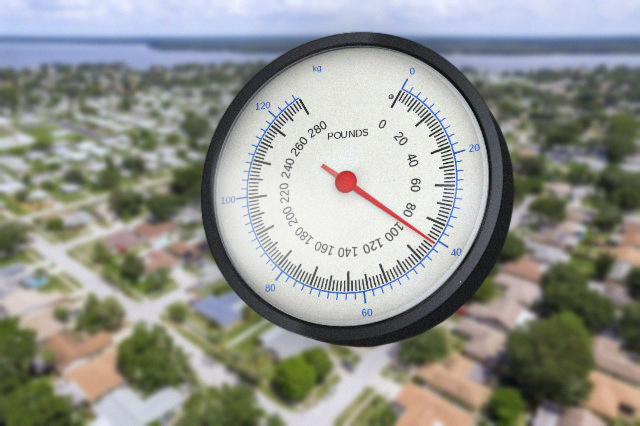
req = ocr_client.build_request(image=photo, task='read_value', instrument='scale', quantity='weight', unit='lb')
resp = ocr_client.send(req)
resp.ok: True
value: 90 lb
